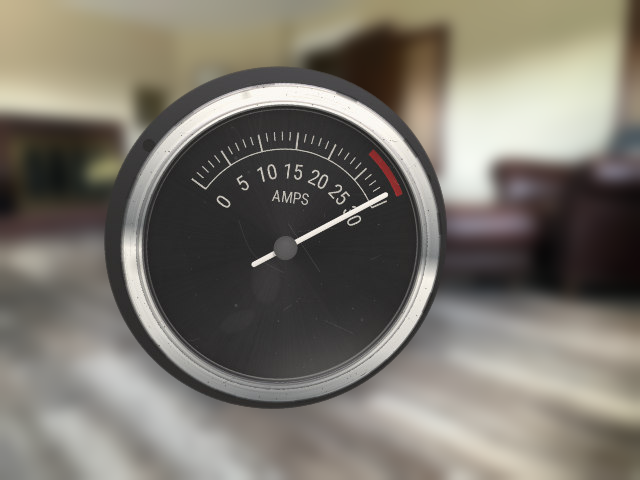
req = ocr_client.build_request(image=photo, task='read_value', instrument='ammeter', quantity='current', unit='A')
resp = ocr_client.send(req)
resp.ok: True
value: 29 A
